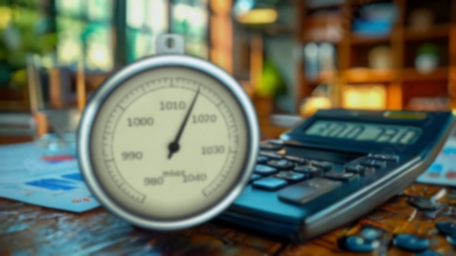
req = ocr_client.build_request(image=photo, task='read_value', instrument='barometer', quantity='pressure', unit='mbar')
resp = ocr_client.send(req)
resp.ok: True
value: 1015 mbar
